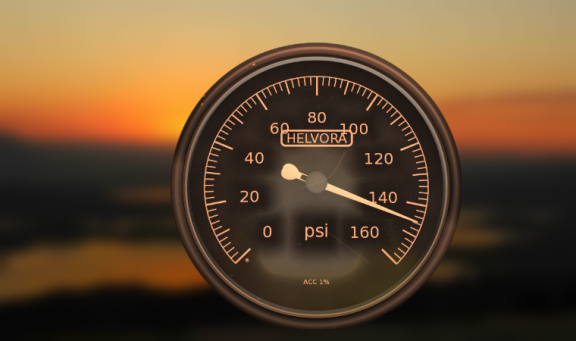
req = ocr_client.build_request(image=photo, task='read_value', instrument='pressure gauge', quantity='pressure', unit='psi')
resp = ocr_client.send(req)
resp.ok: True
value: 146 psi
